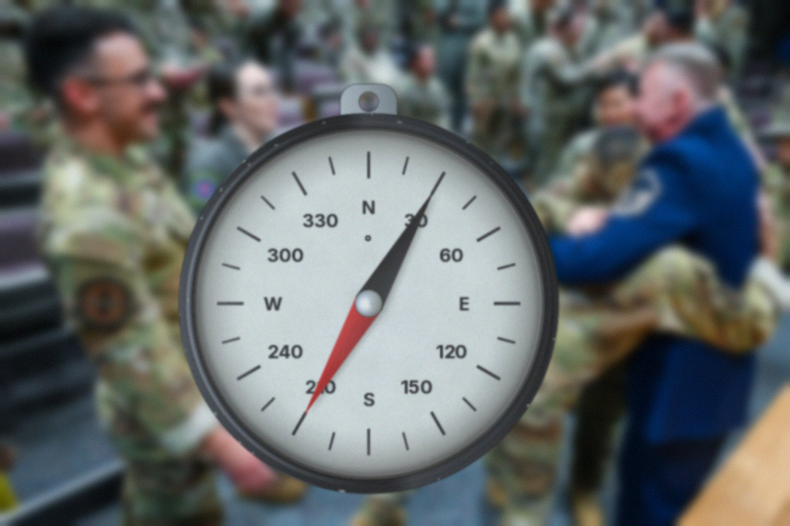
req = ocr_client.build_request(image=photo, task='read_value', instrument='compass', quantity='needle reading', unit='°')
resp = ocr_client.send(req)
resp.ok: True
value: 210 °
